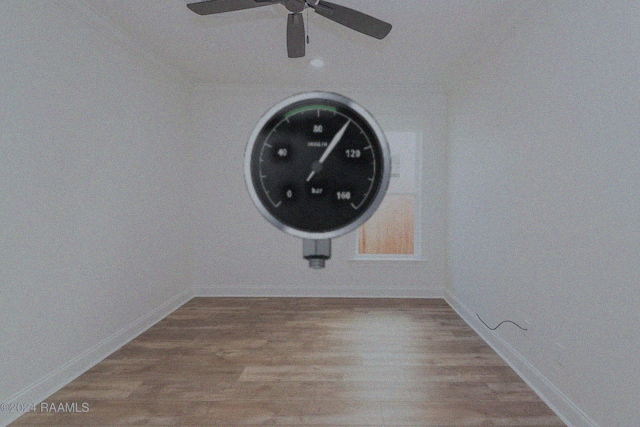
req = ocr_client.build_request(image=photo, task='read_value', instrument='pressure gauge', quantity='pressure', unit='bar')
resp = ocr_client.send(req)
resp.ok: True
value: 100 bar
